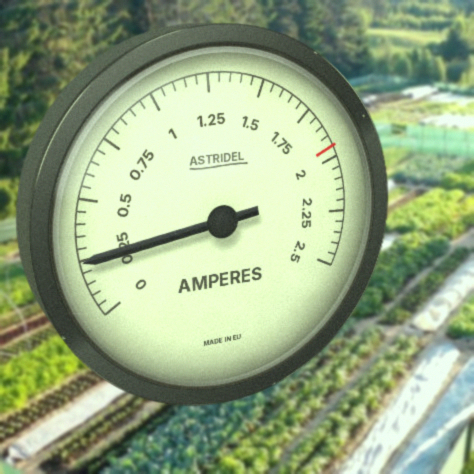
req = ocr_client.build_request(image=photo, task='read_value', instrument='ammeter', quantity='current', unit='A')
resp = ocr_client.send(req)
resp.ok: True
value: 0.25 A
